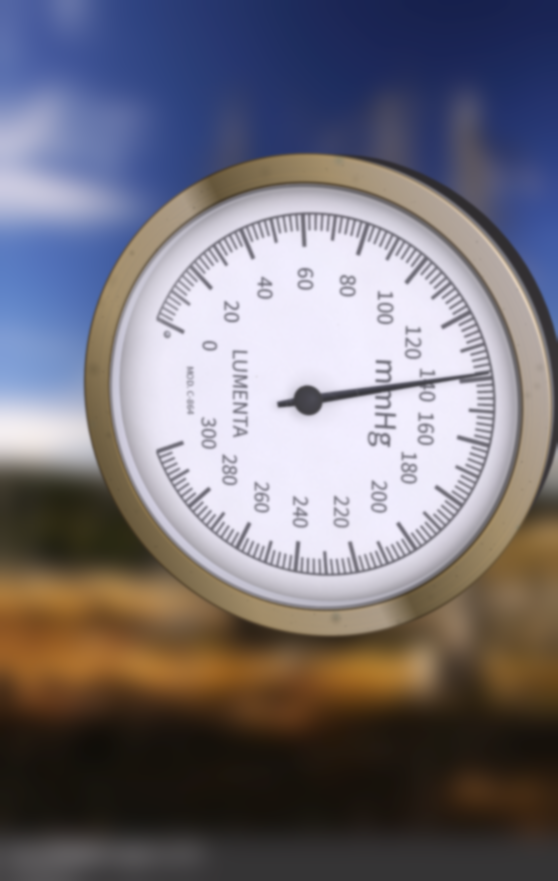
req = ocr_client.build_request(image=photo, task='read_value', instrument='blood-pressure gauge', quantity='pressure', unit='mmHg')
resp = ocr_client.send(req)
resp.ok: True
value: 138 mmHg
